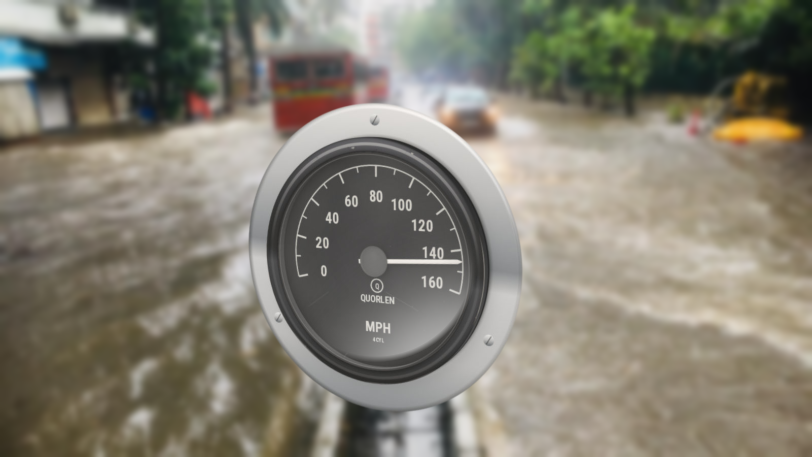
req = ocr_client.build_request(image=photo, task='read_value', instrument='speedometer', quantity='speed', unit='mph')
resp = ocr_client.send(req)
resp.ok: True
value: 145 mph
